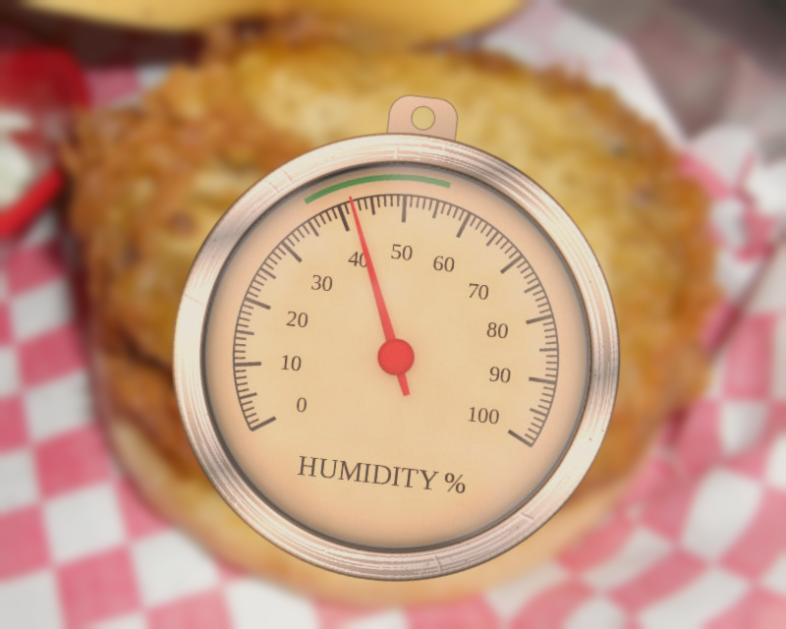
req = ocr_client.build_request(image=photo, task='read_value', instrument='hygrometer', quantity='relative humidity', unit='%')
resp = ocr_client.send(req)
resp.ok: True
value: 42 %
